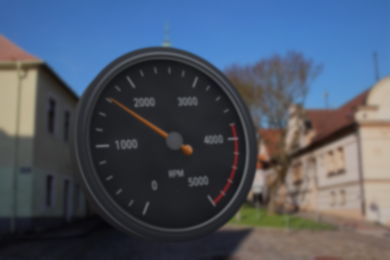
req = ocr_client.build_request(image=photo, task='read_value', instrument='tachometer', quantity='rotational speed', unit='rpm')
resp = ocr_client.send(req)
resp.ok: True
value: 1600 rpm
